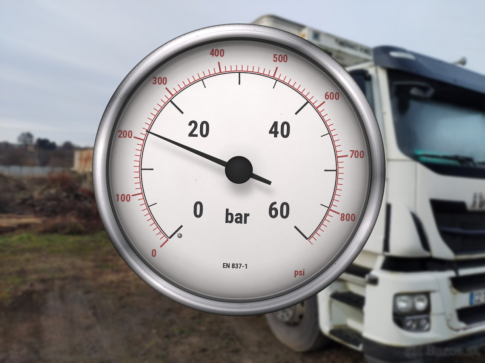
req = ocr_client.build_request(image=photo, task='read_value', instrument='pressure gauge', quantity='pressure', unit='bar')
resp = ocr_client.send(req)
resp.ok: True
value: 15 bar
